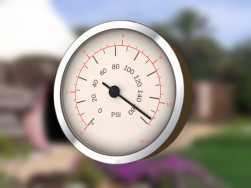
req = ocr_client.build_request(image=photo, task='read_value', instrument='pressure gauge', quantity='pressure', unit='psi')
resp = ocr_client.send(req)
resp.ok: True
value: 155 psi
